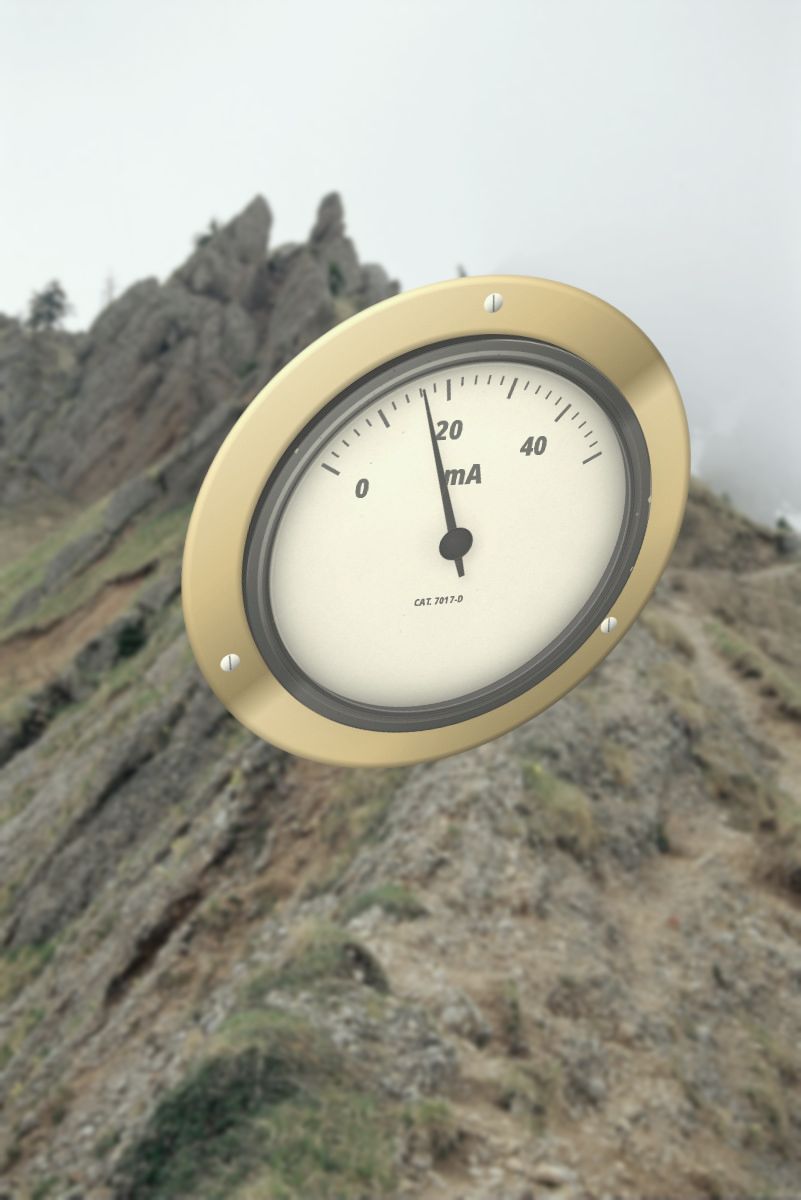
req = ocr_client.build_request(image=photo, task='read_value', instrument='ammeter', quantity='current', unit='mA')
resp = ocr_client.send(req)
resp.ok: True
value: 16 mA
